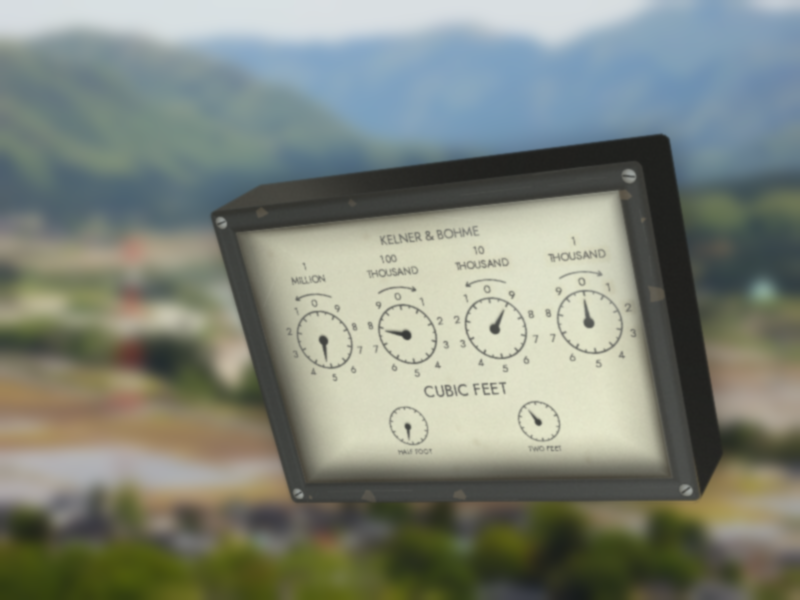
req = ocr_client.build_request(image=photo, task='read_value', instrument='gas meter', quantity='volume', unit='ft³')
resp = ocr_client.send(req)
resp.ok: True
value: 479000 ft³
